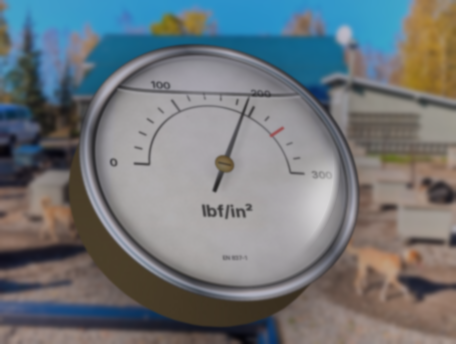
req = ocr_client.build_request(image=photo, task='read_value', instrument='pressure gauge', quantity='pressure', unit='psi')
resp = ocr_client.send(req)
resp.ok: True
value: 190 psi
